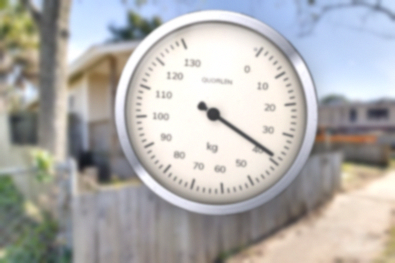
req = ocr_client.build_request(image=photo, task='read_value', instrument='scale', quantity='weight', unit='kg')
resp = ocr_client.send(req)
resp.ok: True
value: 38 kg
